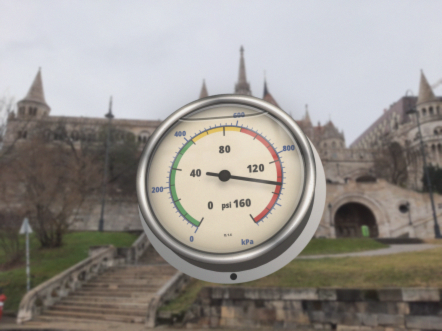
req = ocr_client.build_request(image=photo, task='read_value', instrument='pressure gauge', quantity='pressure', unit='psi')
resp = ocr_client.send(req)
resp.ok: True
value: 135 psi
